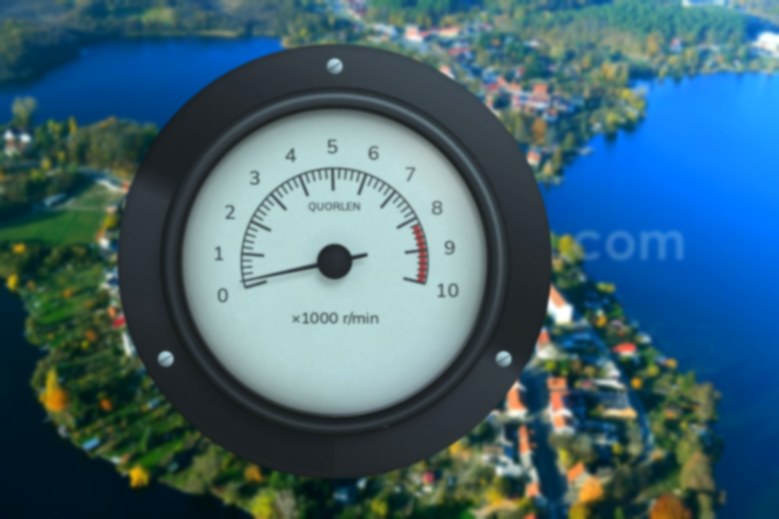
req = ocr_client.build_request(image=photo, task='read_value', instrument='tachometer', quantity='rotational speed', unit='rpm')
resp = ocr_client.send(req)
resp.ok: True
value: 200 rpm
